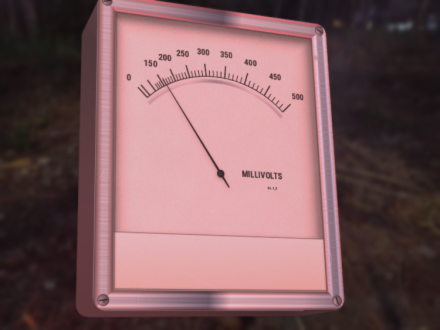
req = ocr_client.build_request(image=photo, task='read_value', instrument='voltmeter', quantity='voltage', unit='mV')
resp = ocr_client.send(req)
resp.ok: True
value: 150 mV
